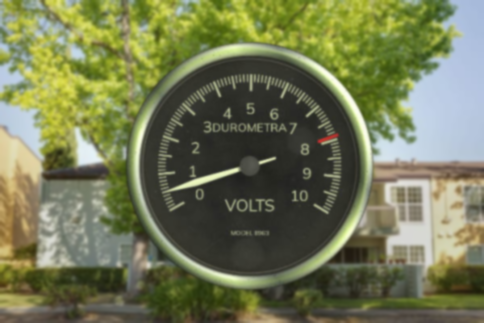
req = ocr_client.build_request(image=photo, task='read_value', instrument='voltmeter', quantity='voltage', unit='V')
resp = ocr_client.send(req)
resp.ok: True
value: 0.5 V
